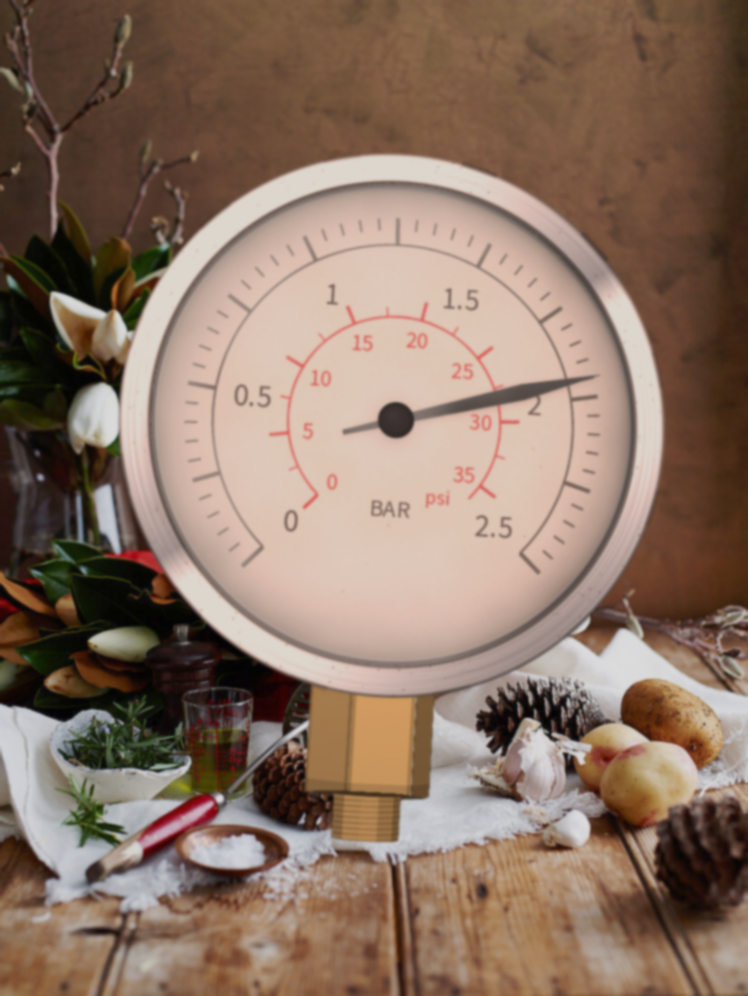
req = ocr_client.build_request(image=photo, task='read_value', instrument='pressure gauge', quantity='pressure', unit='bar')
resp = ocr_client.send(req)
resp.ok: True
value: 1.95 bar
